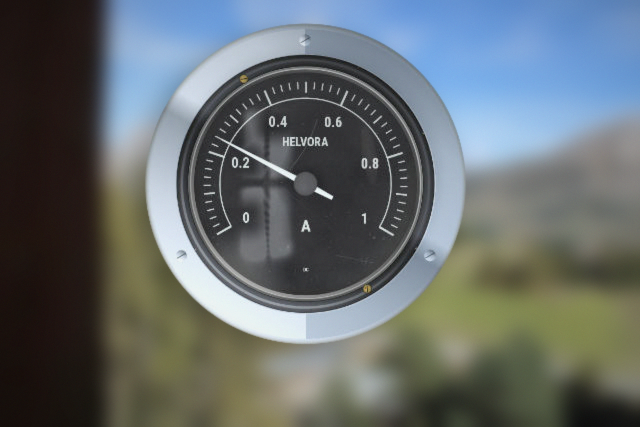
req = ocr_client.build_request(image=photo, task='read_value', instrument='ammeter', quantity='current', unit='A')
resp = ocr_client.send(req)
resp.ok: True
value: 0.24 A
